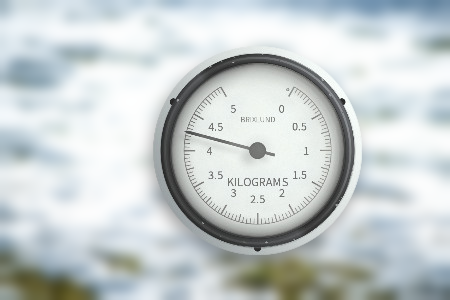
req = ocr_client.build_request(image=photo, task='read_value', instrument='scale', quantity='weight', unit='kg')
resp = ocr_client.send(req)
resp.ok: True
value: 4.25 kg
